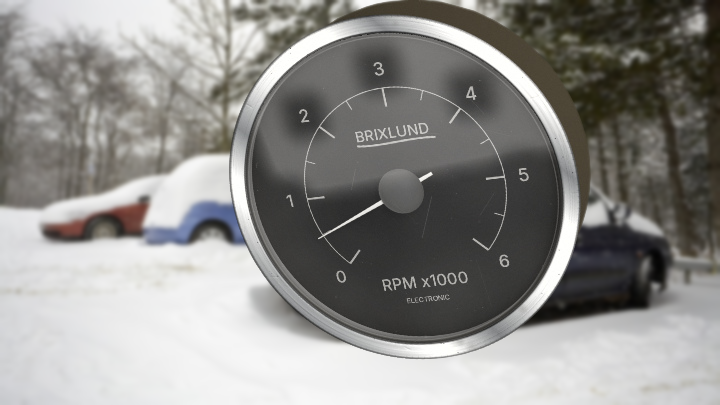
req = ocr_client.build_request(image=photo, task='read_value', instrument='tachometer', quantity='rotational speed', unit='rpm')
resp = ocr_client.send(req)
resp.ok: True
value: 500 rpm
